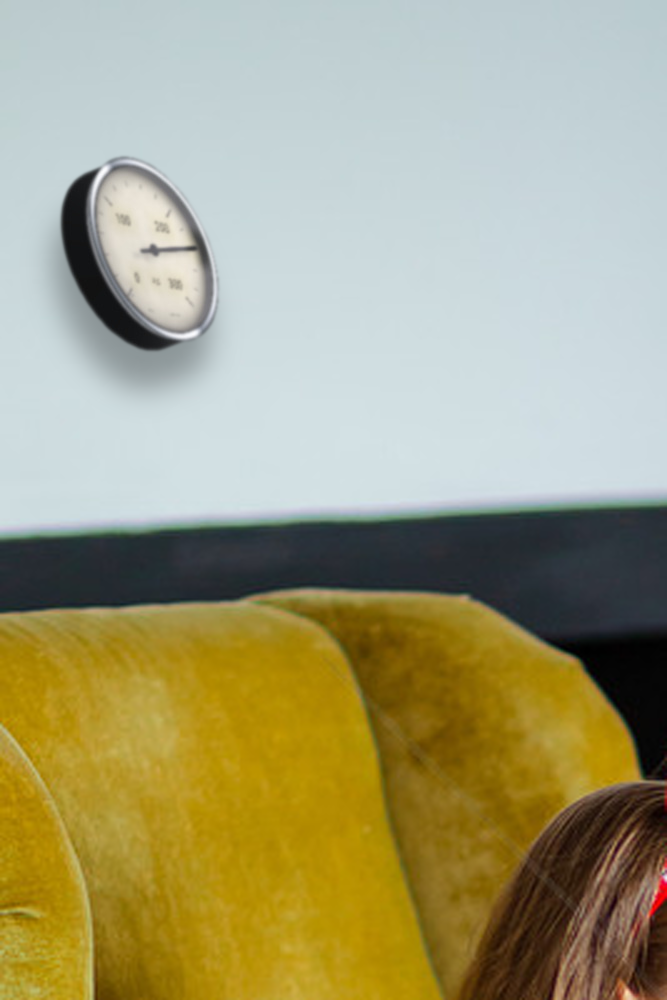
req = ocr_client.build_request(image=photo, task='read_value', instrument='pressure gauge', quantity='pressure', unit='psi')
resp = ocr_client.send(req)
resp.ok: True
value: 240 psi
